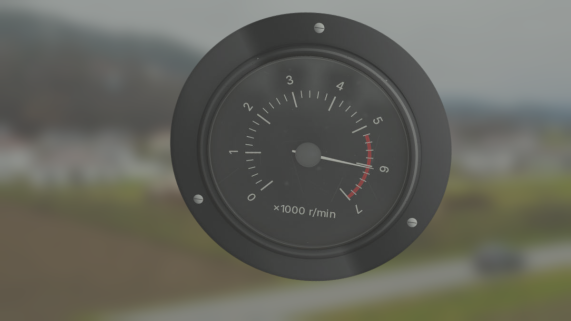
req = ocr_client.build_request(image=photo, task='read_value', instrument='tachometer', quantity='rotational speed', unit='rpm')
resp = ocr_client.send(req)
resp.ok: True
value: 6000 rpm
